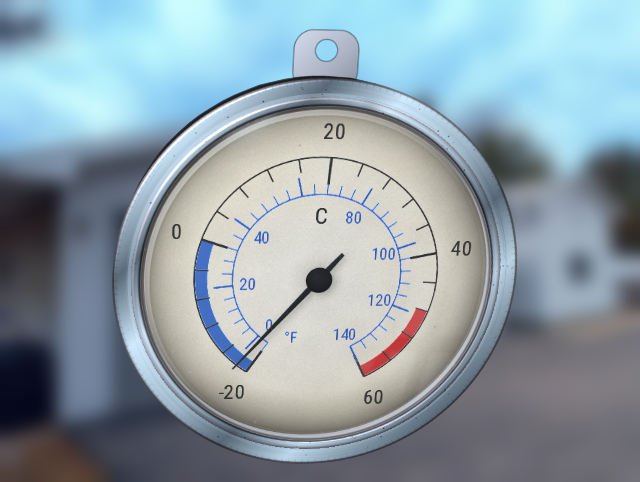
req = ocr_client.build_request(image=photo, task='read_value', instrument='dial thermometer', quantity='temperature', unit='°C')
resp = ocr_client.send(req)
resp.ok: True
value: -18 °C
